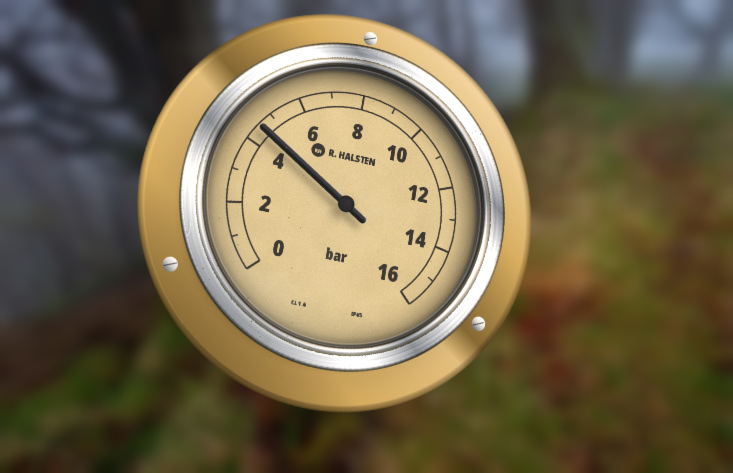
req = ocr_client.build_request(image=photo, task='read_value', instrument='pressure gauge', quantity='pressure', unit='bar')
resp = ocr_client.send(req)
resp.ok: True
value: 4.5 bar
